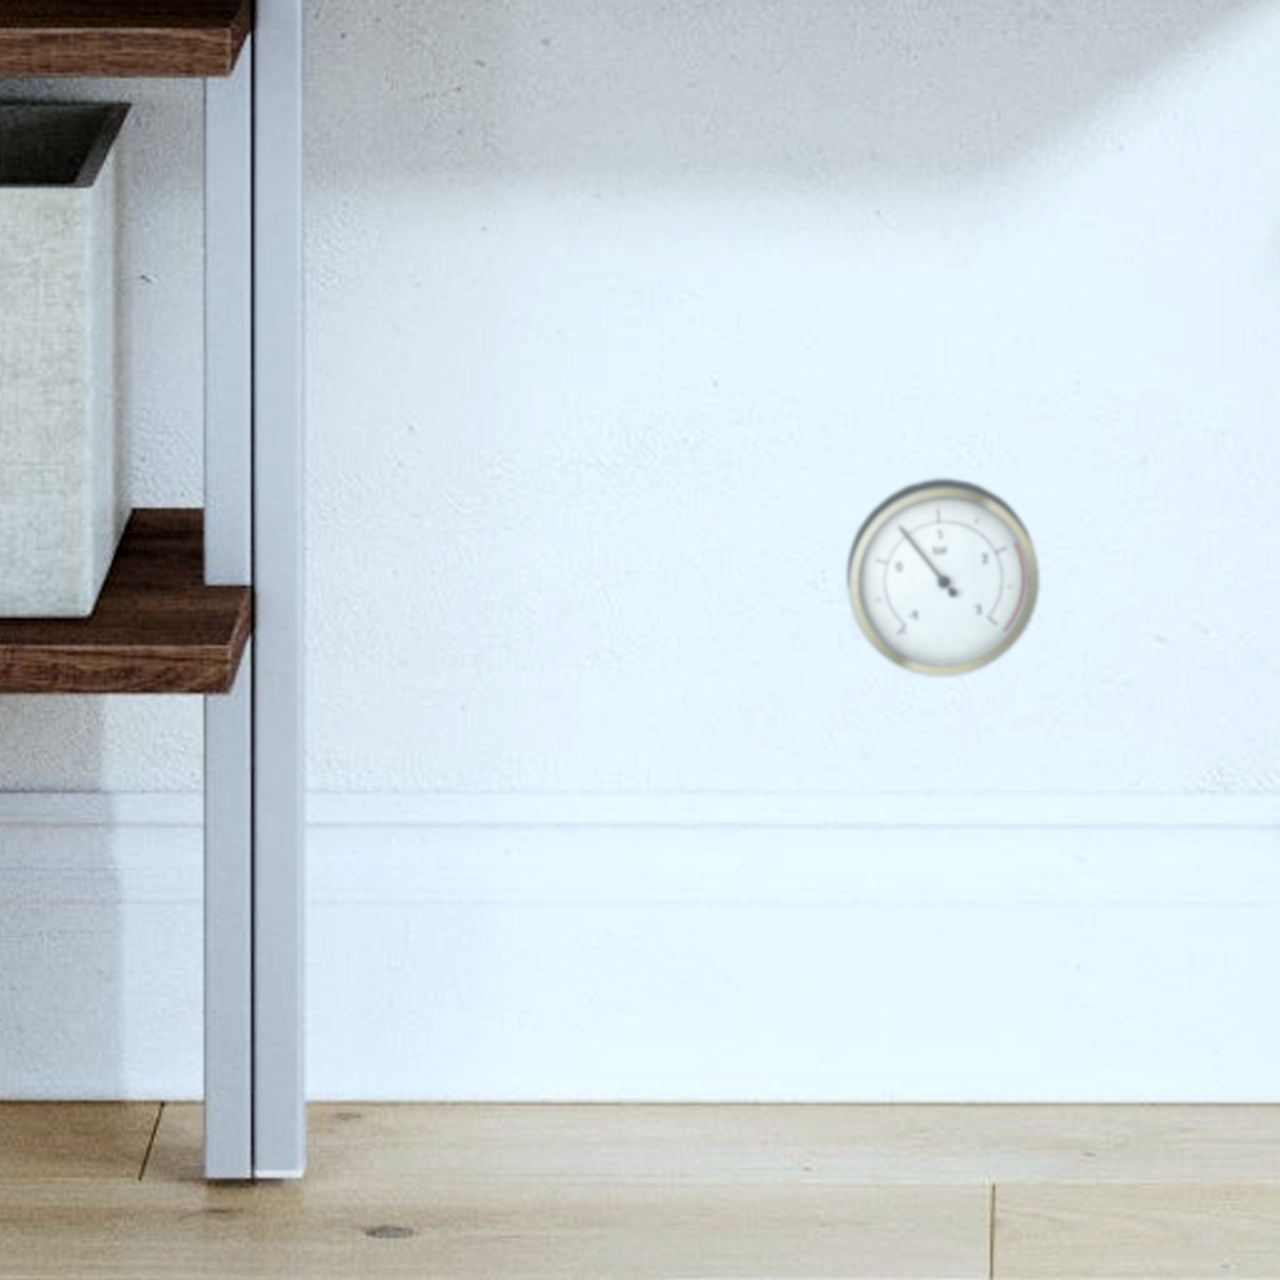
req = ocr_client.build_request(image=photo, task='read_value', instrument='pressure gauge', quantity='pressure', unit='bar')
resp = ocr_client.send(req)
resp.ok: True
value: 0.5 bar
